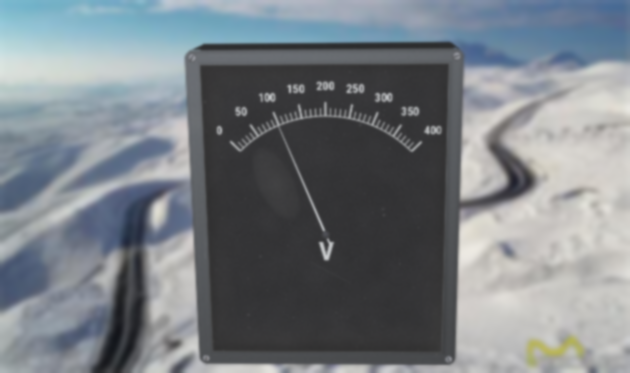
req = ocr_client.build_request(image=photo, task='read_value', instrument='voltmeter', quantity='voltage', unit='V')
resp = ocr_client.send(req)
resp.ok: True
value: 100 V
